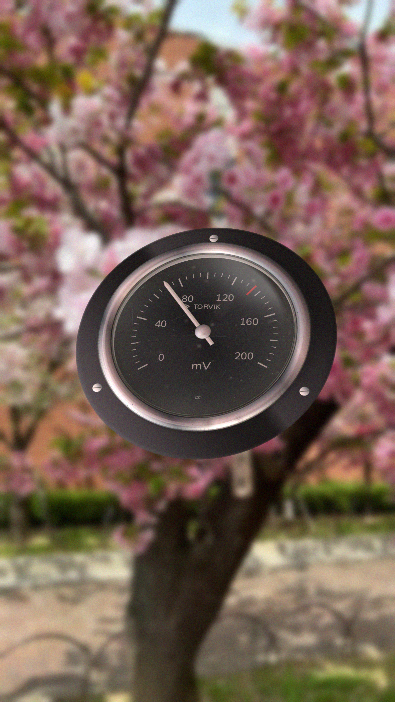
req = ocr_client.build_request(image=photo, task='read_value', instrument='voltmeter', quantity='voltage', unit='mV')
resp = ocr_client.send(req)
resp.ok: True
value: 70 mV
